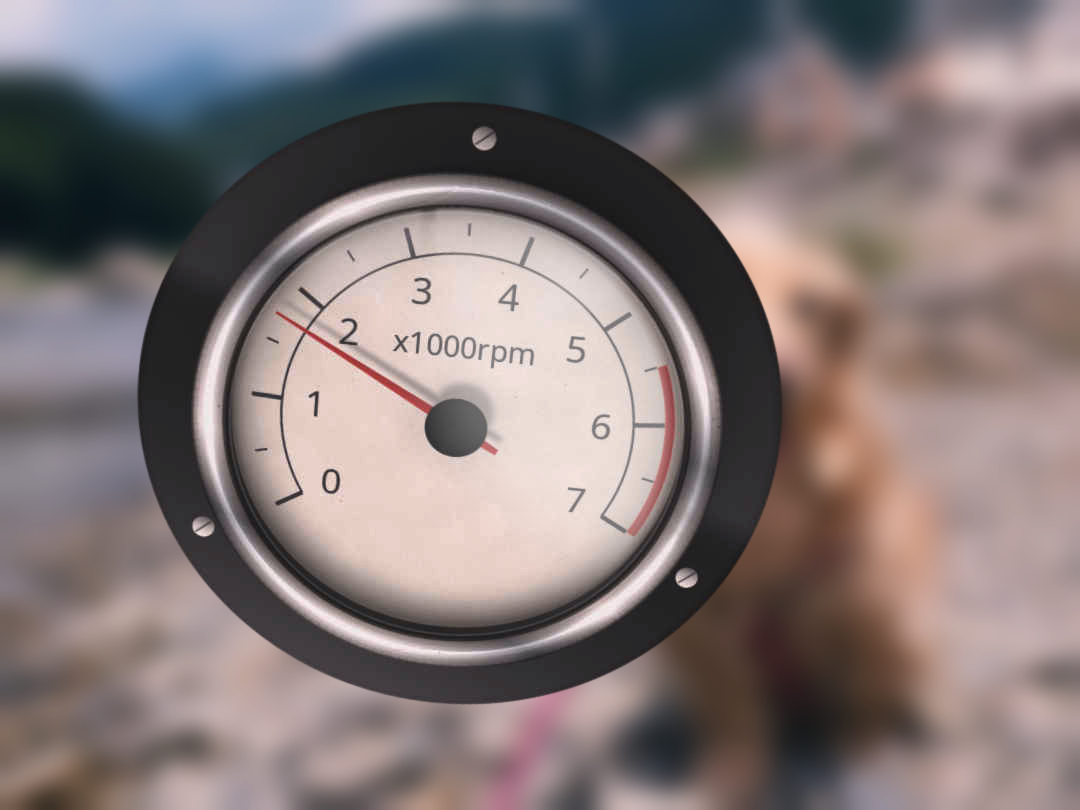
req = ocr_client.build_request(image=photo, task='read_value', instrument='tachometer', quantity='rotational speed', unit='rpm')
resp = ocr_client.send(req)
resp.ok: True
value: 1750 rpm
